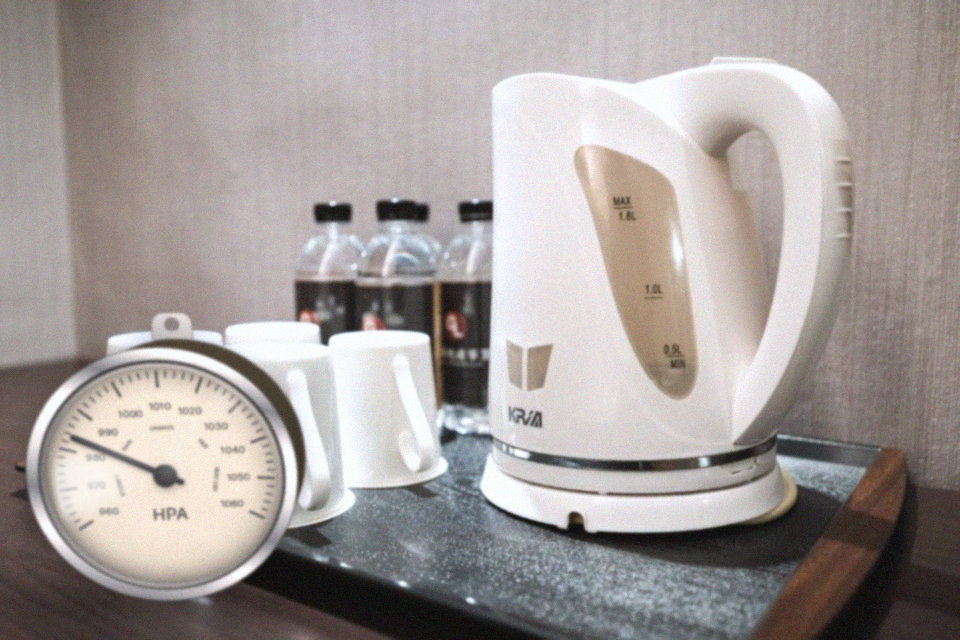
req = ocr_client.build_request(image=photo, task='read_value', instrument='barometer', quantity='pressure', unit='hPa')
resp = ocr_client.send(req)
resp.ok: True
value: 984 hPa
